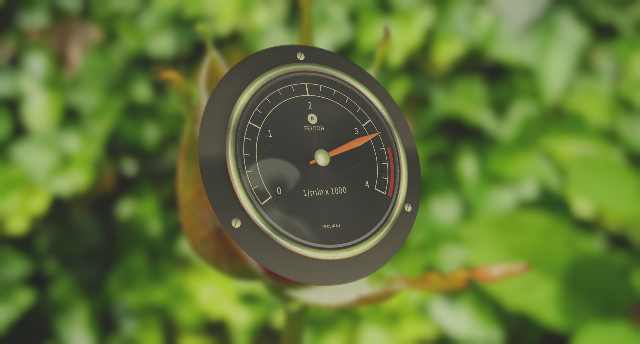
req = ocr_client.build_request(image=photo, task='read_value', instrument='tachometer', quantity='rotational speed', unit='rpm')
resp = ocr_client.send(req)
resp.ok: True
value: 3200 rpm
